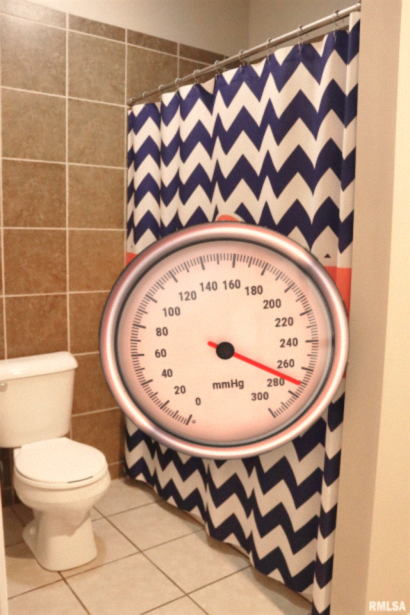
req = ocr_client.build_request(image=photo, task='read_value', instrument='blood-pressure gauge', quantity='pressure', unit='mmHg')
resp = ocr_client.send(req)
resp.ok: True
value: 270 mmHg
